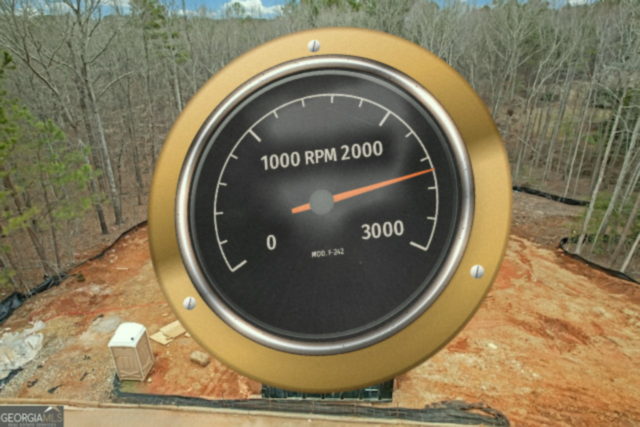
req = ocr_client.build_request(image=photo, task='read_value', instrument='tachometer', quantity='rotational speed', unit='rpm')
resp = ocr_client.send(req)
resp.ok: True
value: 2500 rpm
